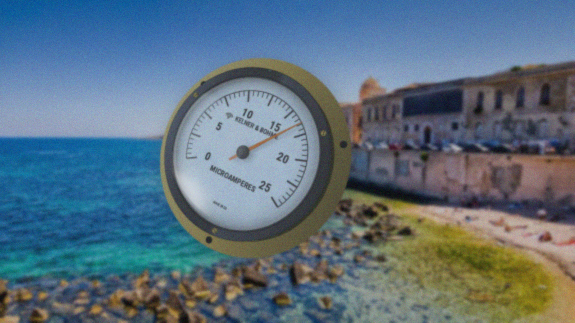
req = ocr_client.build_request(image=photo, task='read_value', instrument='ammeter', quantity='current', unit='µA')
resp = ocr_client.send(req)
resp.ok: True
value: 16.5 µA
